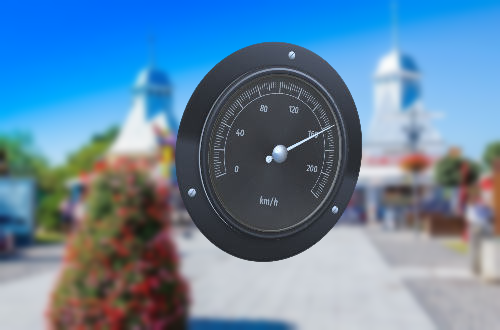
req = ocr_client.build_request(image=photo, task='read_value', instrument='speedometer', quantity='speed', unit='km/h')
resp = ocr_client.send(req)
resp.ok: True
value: 160 km/h
